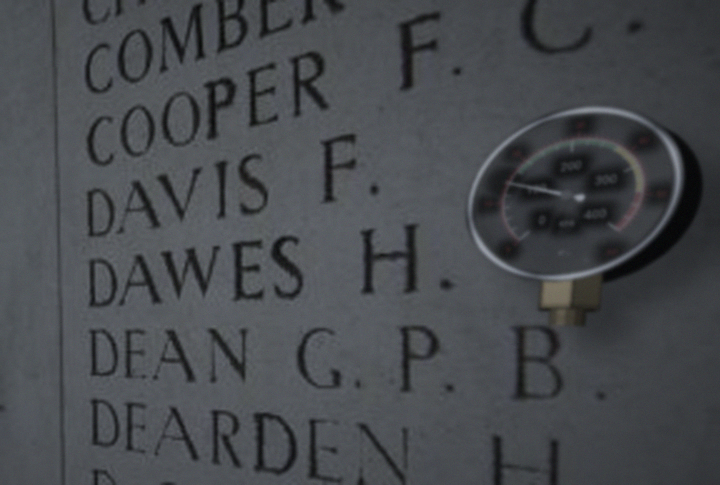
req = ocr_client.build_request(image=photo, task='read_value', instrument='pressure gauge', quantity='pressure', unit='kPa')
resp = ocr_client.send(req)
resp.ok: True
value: 100 kPa
